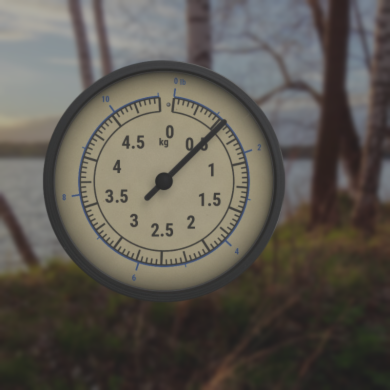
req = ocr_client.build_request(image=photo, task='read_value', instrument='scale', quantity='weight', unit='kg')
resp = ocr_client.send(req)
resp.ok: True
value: 0.55 kg
